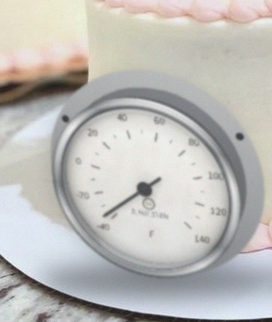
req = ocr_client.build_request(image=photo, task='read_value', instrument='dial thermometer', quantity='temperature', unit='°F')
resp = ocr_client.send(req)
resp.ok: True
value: -35 °F
